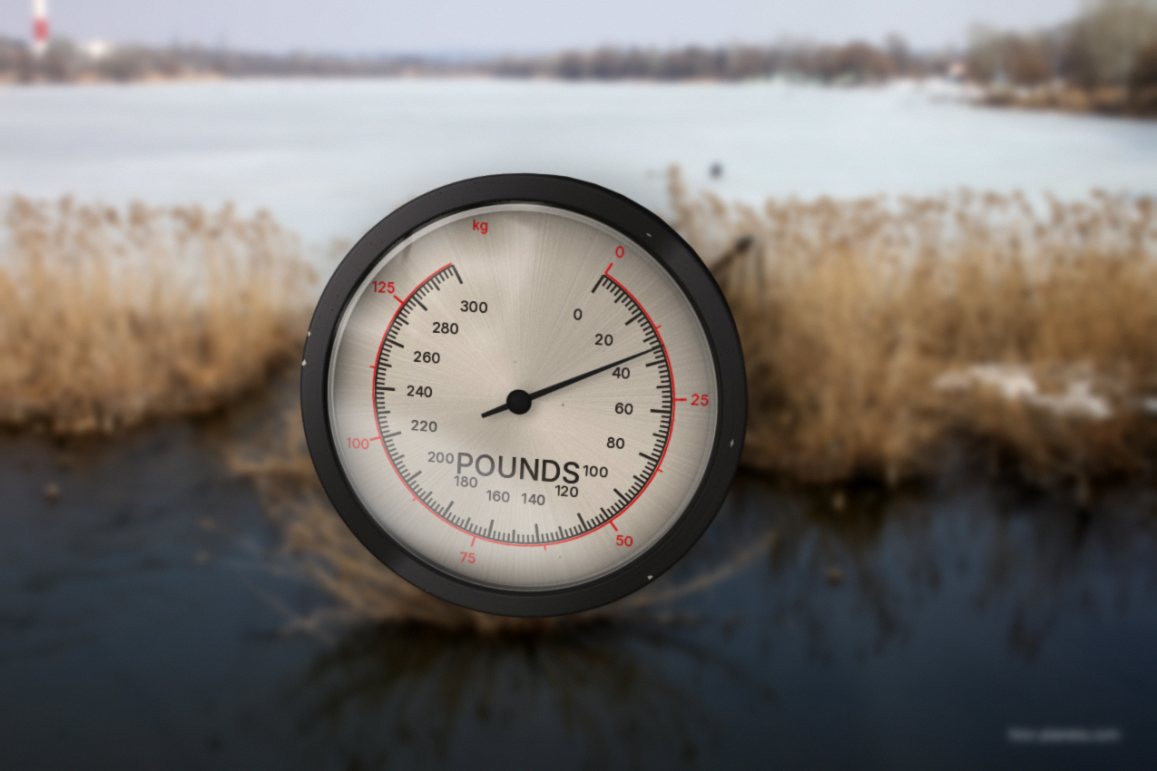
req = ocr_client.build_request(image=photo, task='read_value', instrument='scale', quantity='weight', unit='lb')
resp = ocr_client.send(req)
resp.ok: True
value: 34 lb
